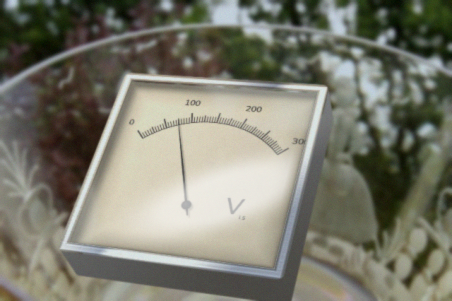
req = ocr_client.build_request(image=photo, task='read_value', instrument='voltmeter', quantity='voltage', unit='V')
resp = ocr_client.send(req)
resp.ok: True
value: 75 V
